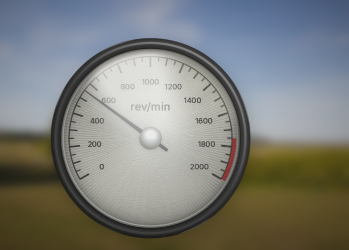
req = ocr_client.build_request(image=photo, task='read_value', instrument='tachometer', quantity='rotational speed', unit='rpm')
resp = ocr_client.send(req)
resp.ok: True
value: 550 rpm
